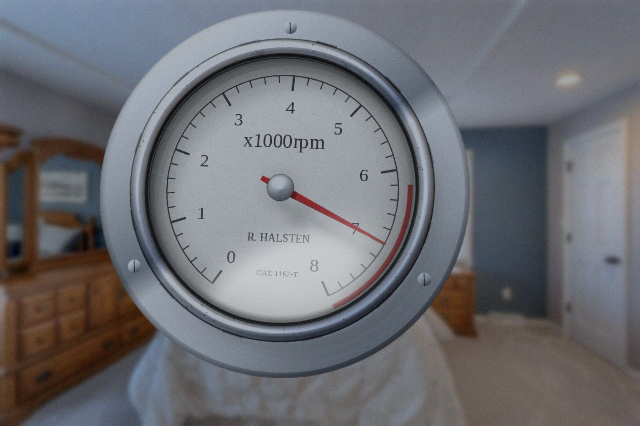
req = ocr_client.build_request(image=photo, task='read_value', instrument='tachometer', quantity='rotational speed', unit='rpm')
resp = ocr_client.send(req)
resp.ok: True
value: 7000 rpm
